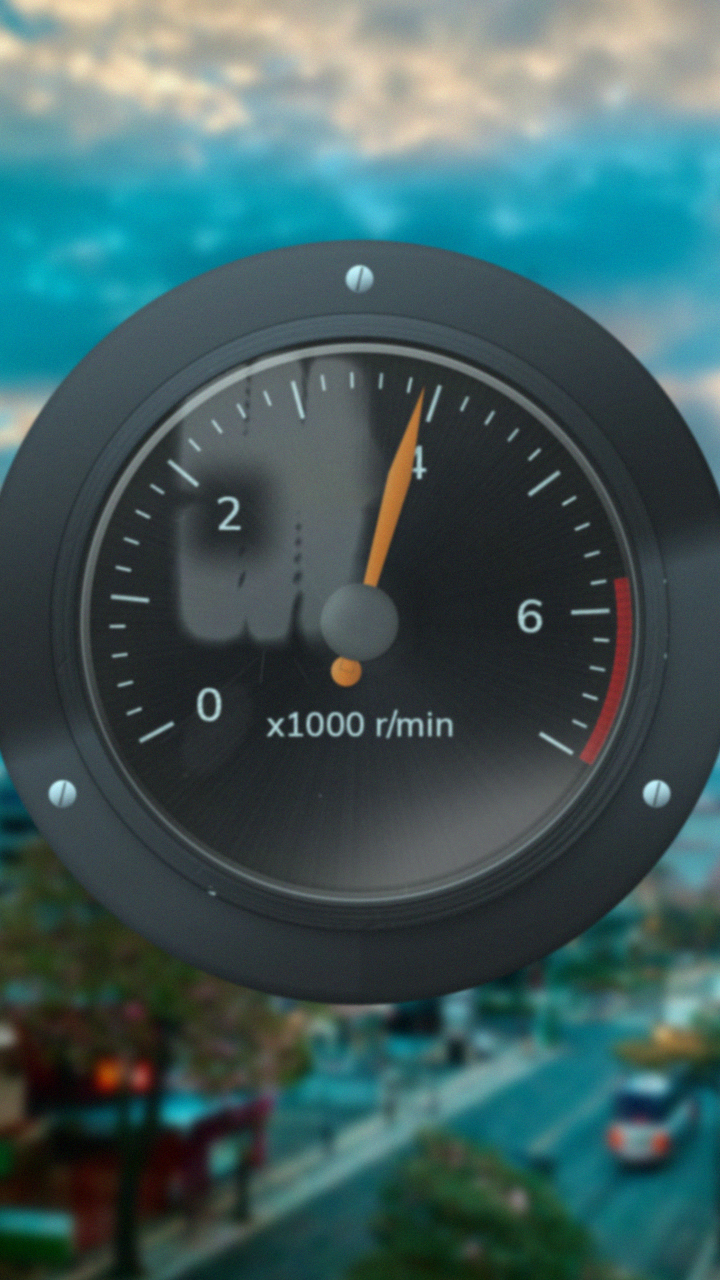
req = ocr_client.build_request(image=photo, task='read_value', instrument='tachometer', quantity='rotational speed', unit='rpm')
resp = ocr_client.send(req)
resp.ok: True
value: 3900 rpm
